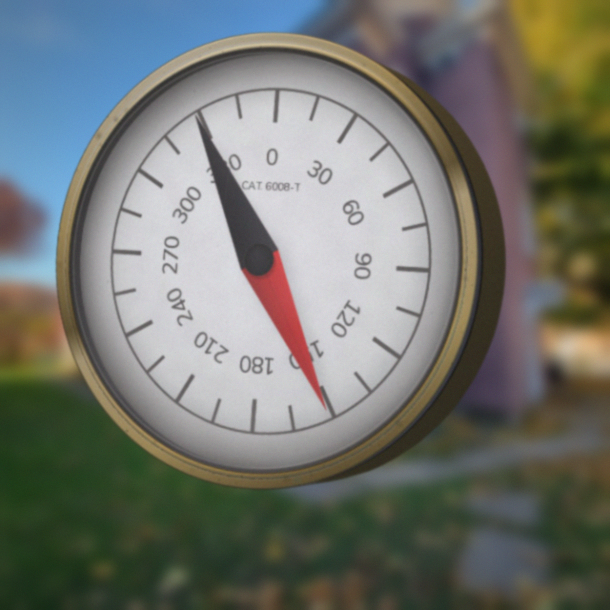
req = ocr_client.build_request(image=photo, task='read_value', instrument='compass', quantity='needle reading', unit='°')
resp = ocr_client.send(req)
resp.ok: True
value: 150 °
